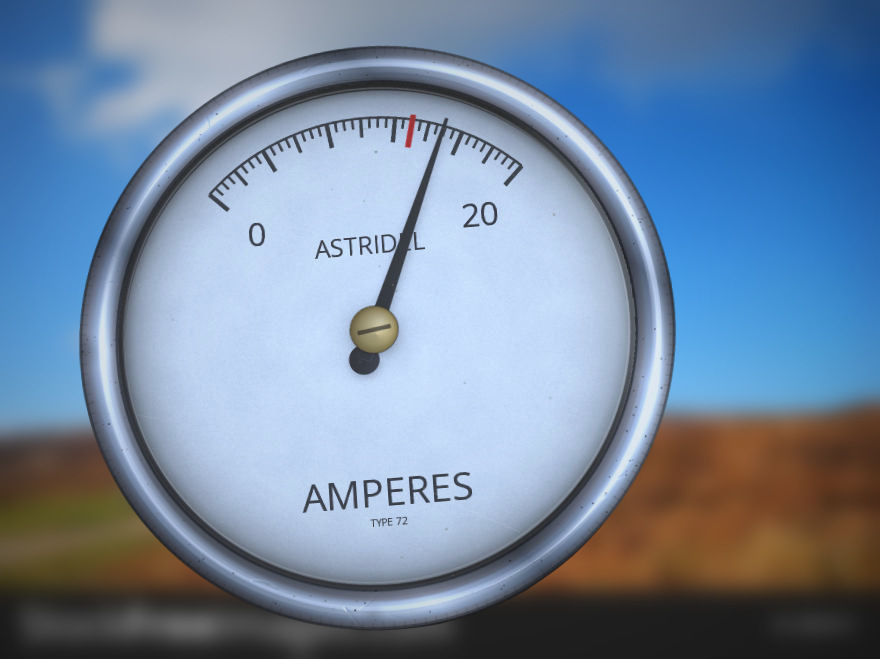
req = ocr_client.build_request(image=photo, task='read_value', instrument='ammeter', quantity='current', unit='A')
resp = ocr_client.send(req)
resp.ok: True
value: 15 A
